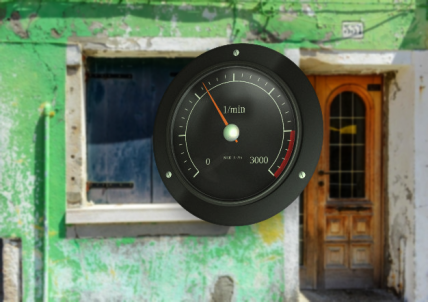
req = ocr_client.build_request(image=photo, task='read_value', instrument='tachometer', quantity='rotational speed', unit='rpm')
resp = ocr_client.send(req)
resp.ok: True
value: 1150 rpm
